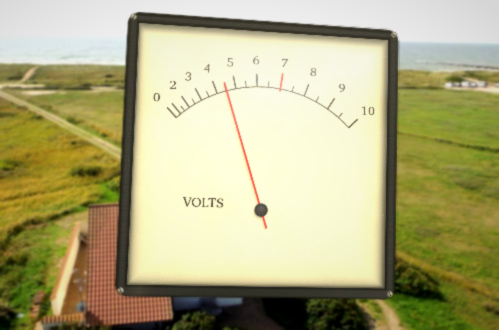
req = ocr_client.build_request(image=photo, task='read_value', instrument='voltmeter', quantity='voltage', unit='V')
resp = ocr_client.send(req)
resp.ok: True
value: 4.5 V
